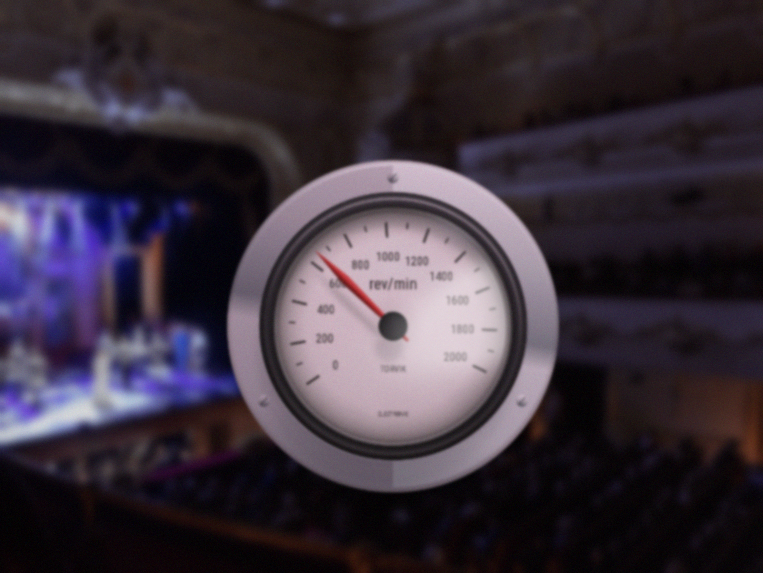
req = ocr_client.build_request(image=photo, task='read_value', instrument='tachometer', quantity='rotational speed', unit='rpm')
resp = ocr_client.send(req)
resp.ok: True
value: 650 rpm
